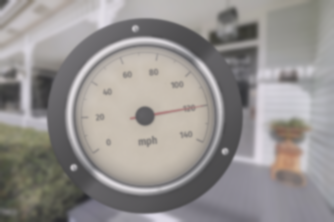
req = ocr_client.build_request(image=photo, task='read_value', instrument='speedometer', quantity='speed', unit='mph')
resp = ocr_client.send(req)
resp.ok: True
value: 120 mph
